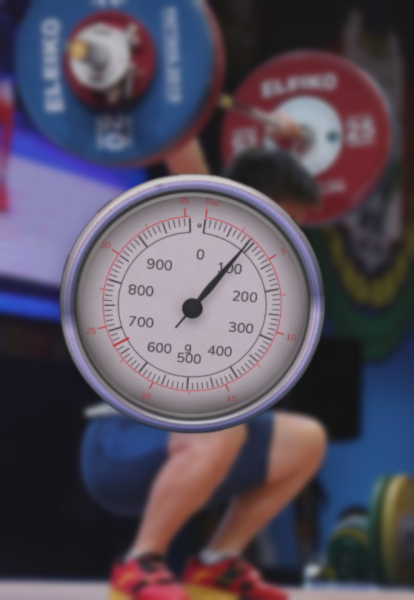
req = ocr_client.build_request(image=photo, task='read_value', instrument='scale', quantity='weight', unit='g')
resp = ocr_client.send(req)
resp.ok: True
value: 90 g
